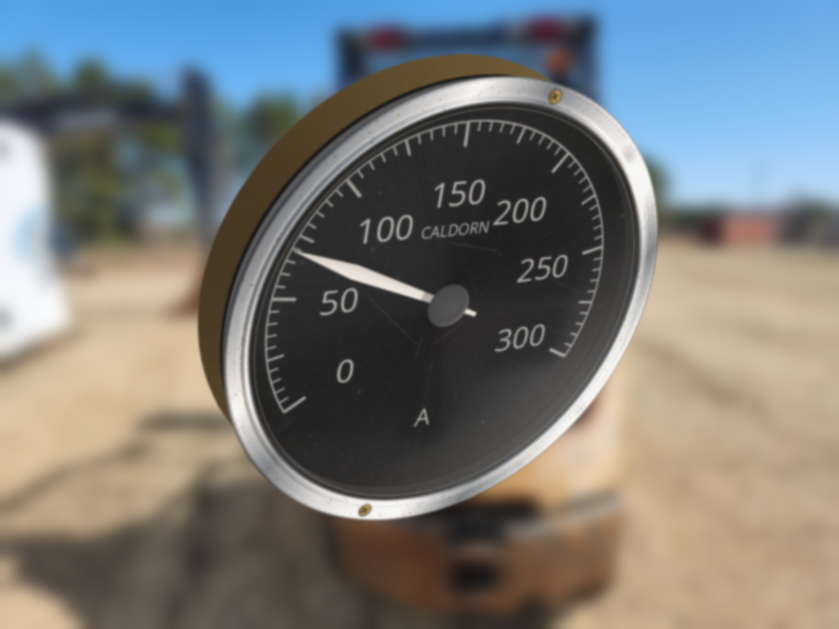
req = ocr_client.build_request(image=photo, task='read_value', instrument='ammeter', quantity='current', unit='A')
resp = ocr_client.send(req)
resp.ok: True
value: 70 A
